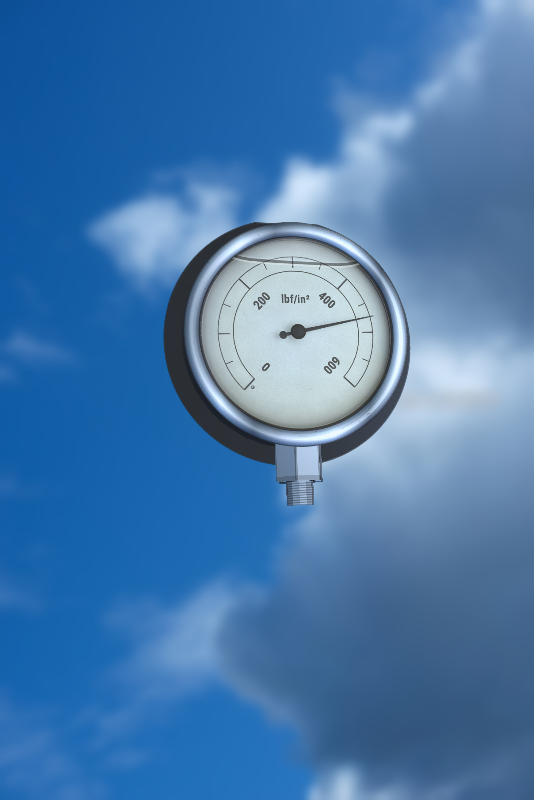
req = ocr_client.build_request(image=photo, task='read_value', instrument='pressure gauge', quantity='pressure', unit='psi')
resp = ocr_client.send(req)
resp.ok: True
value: 475 psi
